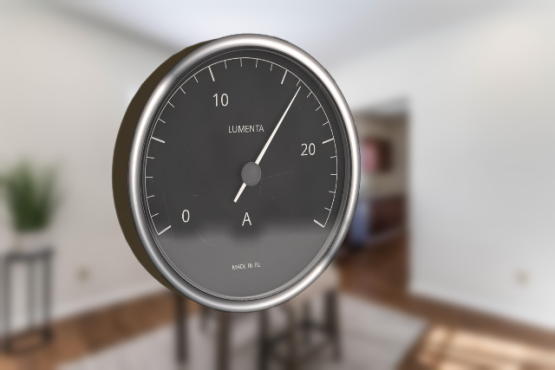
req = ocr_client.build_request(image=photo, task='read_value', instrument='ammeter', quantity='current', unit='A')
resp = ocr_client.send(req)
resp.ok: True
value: 16 A
